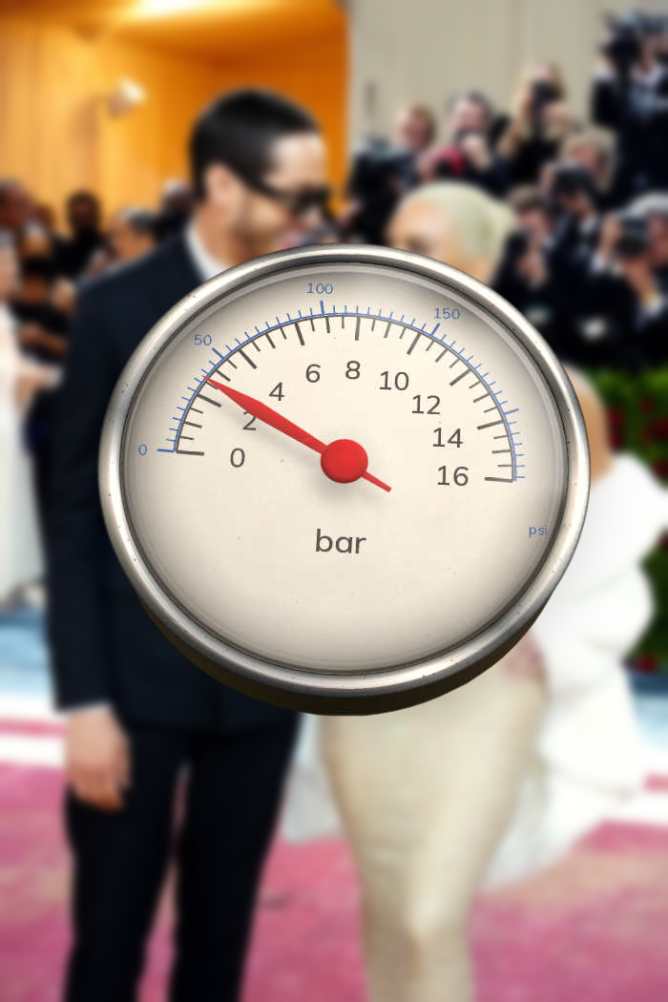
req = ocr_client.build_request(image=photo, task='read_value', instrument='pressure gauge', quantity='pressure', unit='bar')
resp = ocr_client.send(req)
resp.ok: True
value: 2.5 bar
